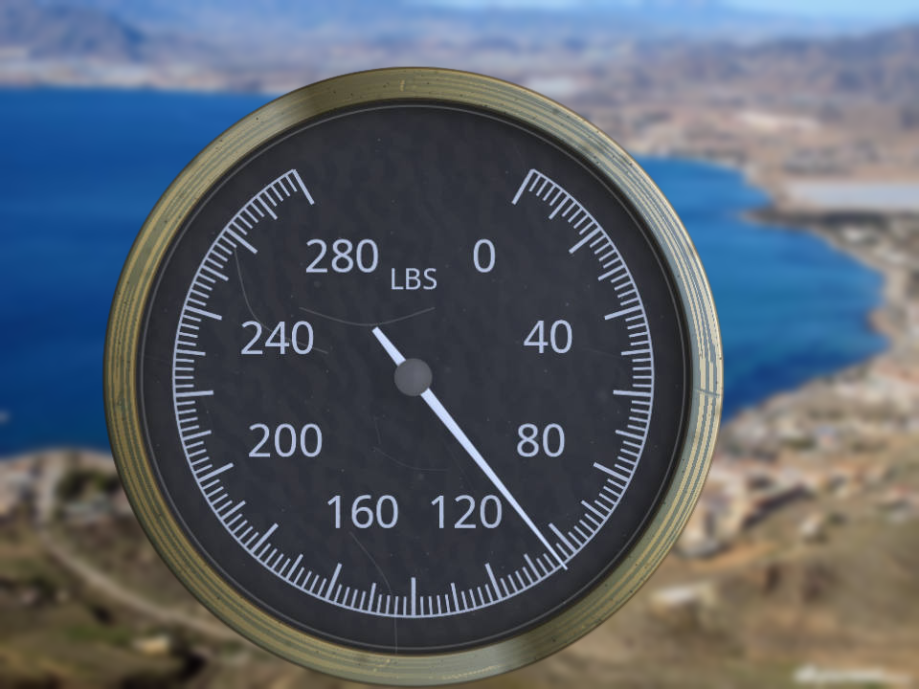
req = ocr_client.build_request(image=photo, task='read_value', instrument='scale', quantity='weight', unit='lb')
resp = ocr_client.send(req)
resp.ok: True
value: 104 lb
